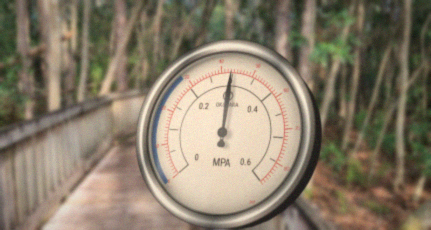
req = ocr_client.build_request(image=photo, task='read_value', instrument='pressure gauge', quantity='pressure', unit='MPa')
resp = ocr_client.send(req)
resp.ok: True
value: 0.3 MPa
